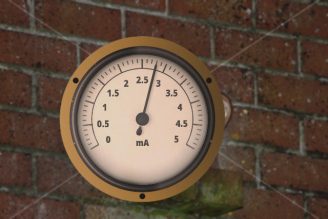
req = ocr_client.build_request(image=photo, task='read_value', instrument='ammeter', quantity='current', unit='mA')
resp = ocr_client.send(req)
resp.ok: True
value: 2.8 mA
